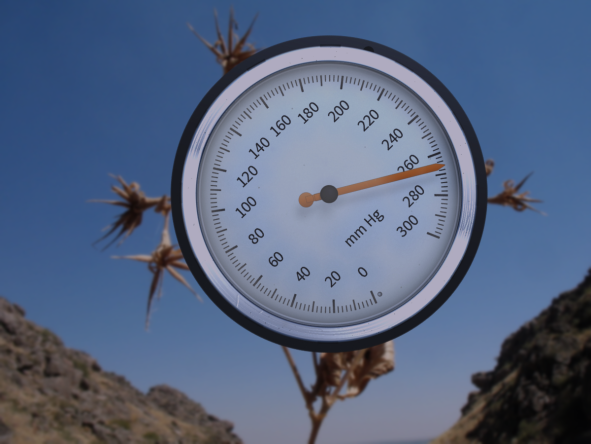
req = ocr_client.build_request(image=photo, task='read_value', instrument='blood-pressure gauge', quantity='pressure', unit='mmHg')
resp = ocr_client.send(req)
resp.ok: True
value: 266 mmHg
